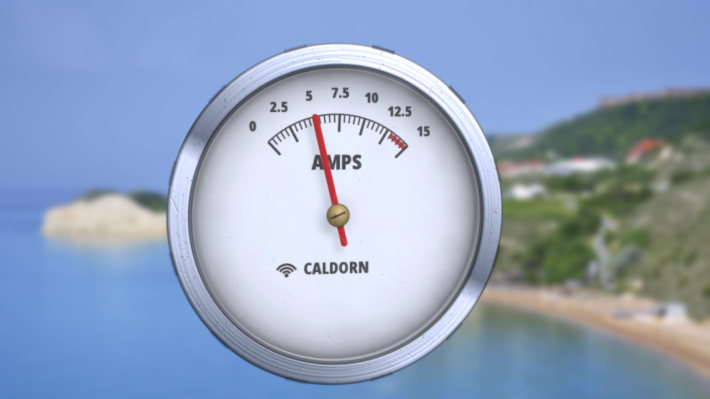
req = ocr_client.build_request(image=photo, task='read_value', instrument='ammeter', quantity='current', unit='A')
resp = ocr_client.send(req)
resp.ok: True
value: 5 A
